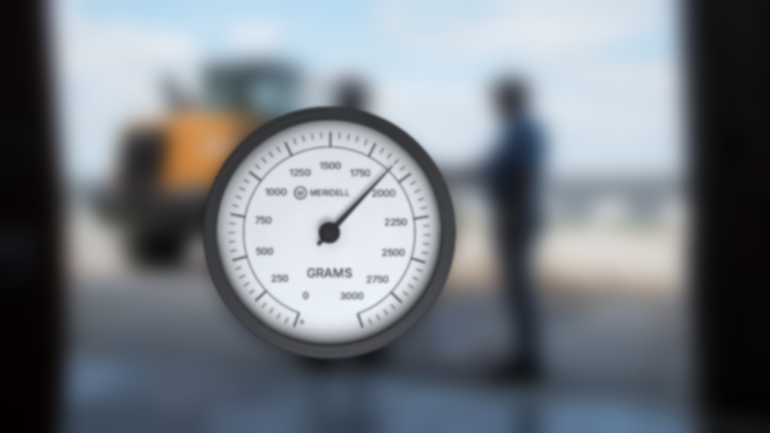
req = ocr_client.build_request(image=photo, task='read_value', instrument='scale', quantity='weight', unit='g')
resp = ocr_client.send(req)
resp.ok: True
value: 1900 g
